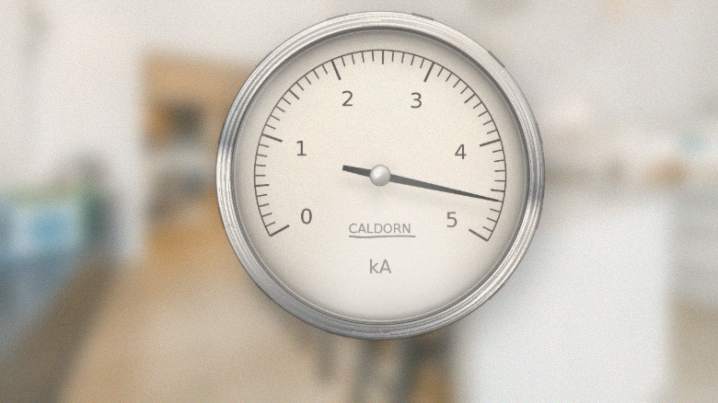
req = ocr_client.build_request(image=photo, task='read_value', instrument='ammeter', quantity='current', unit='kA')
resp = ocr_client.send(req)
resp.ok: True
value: 4.6 kA
